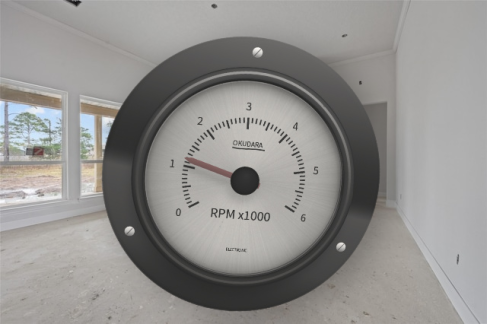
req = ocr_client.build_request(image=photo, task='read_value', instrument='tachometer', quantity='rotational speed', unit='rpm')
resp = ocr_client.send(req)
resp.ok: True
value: 1200 rpm
